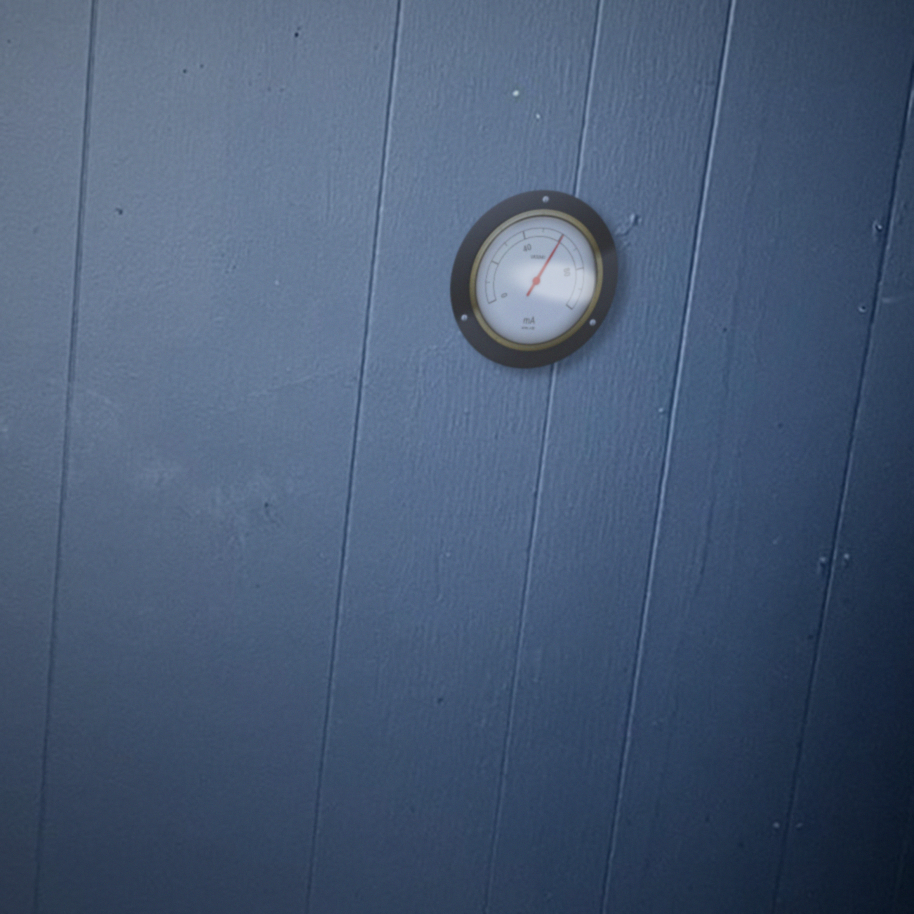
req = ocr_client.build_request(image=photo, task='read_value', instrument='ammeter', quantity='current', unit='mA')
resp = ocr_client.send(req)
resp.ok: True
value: 60 mA
